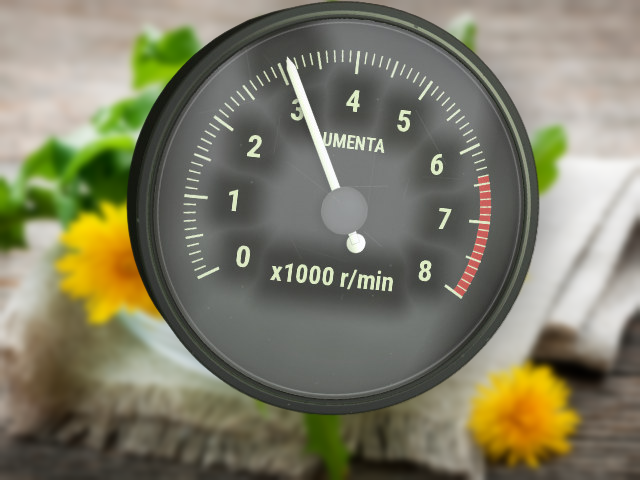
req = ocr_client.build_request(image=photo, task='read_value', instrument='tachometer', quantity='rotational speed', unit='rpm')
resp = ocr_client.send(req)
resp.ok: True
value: 3100 rpm
